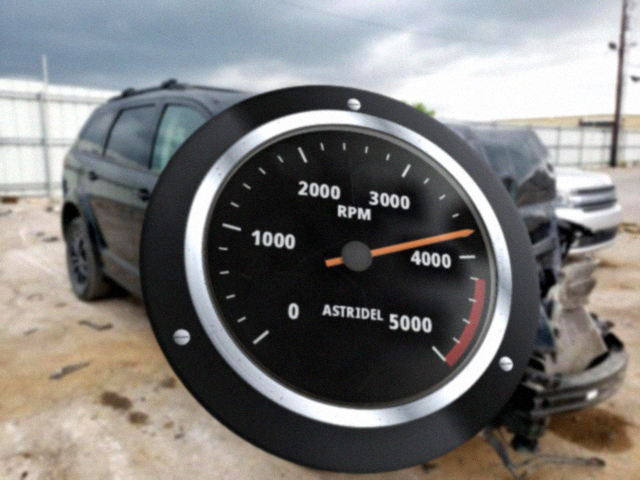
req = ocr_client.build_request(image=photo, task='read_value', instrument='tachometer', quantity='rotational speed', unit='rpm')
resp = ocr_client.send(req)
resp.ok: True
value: 3800 rpm
